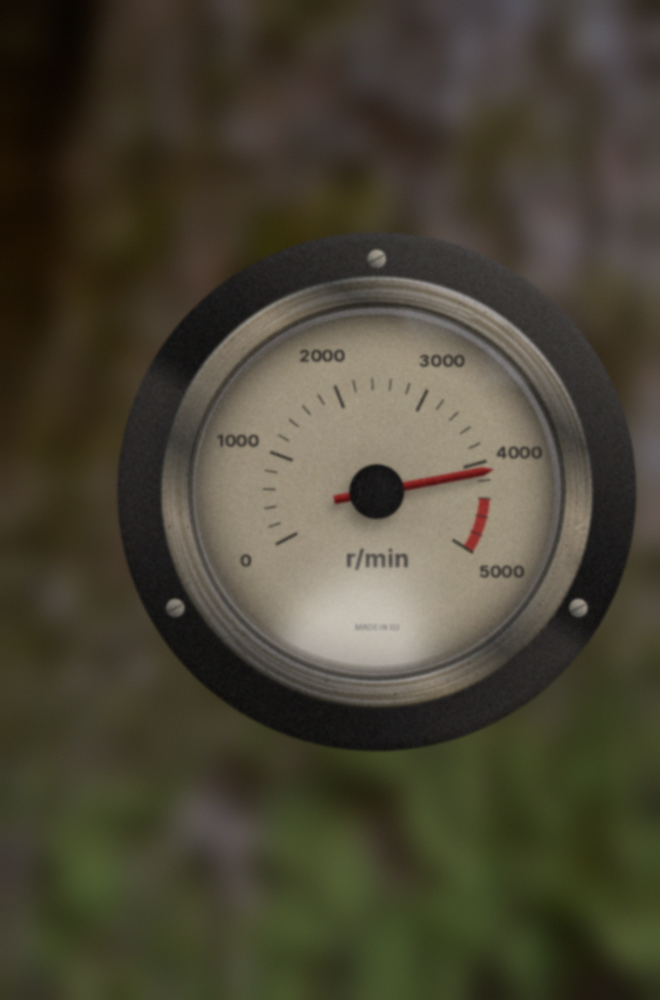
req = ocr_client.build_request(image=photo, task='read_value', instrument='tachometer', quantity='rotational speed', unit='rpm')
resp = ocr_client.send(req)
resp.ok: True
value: 4100 rpm
